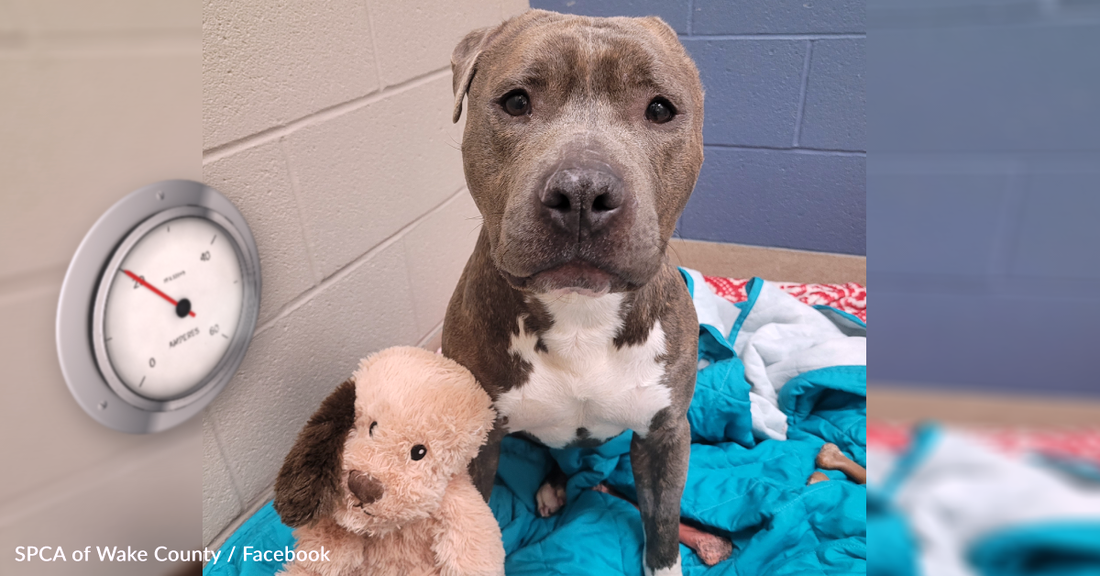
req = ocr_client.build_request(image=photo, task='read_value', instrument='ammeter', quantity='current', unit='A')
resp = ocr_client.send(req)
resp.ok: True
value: 20 A
